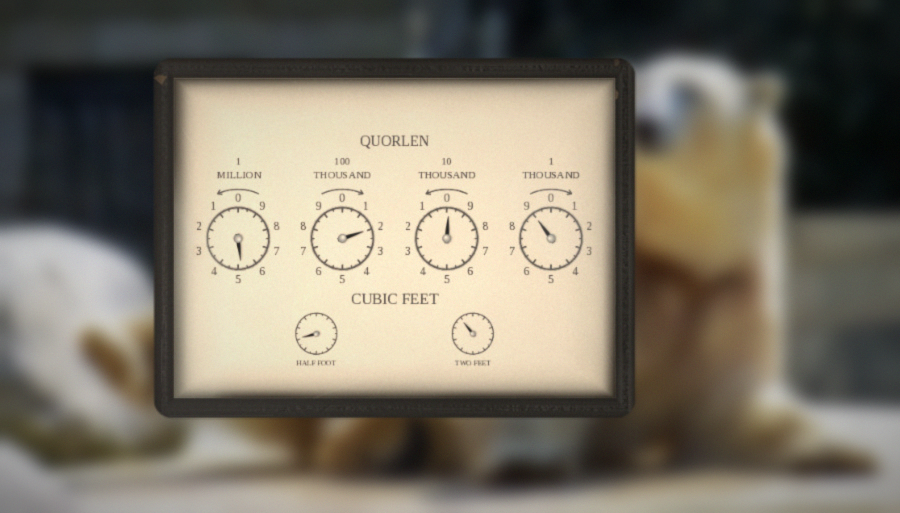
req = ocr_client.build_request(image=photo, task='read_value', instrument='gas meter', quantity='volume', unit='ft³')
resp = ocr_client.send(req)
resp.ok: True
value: 519900 ft³
